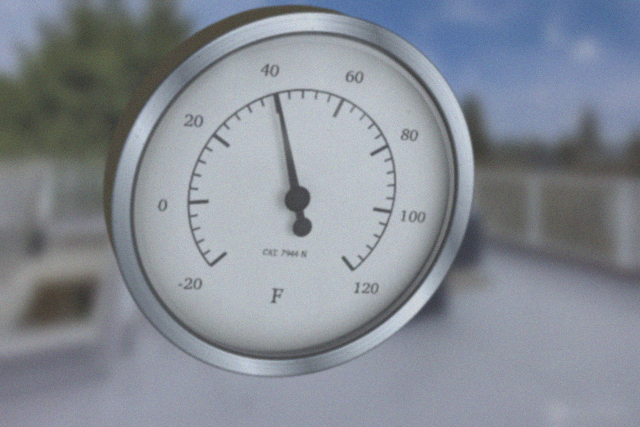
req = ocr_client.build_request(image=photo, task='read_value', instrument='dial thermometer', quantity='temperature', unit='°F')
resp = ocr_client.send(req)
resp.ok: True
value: 40 °F
